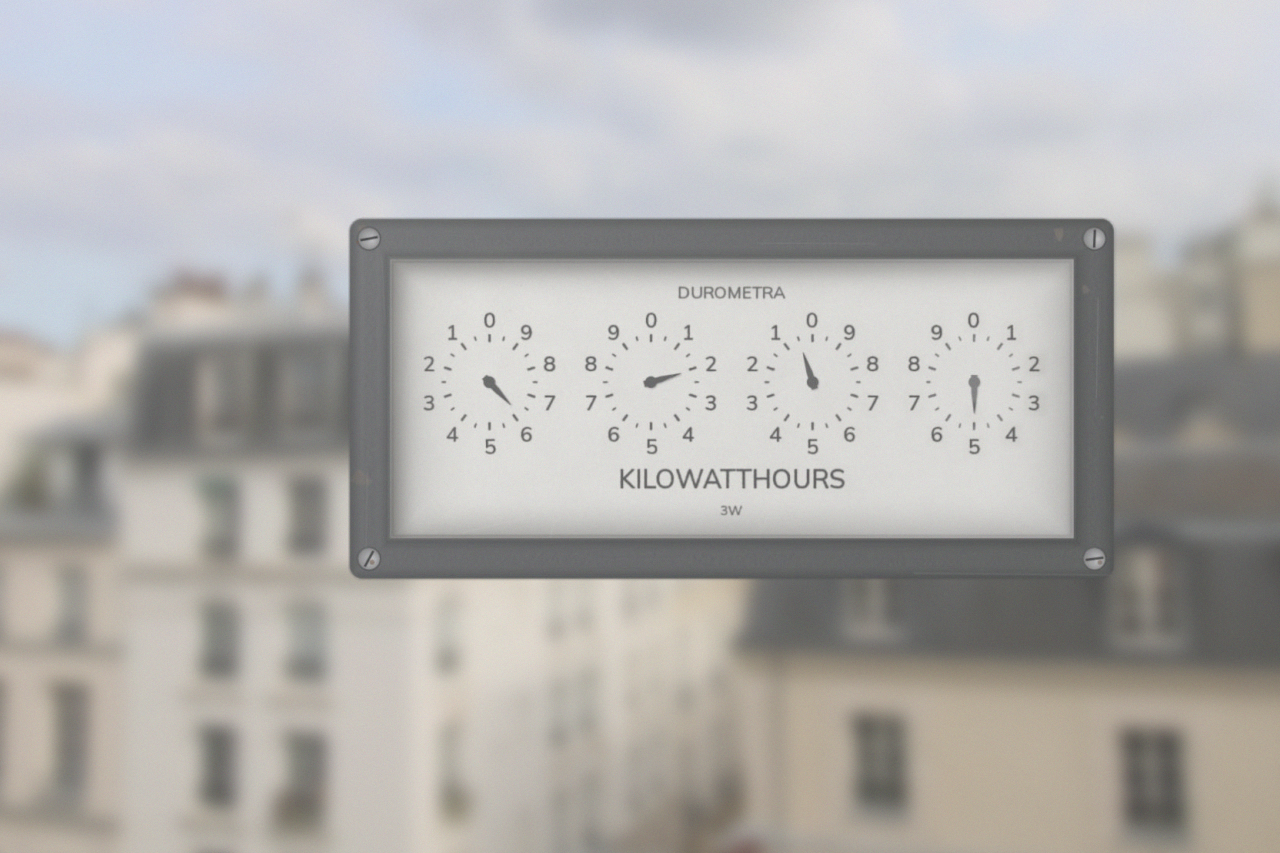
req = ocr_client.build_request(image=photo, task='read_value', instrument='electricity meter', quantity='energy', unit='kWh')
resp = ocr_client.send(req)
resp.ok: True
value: 6205 kWh
